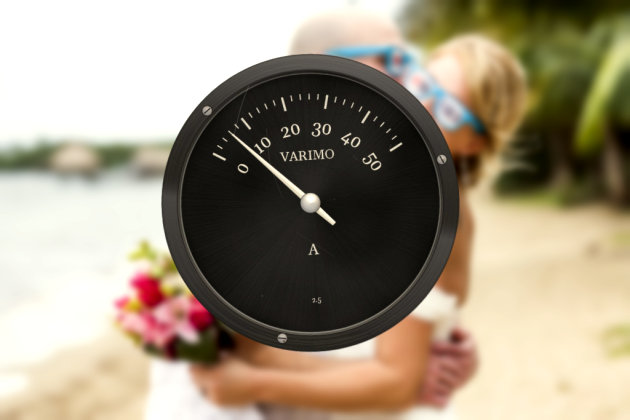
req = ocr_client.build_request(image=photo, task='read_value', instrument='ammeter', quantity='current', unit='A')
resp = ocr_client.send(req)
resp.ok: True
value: 6 A
